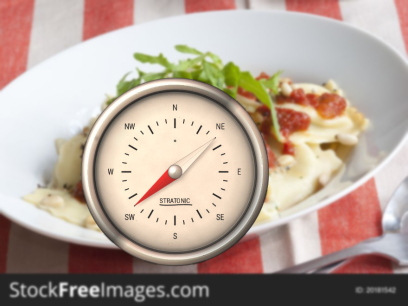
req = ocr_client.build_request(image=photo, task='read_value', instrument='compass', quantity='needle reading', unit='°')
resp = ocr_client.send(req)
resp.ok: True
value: 230 °
